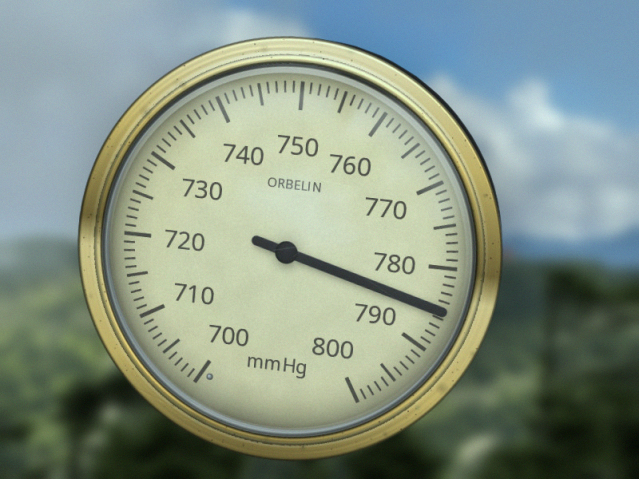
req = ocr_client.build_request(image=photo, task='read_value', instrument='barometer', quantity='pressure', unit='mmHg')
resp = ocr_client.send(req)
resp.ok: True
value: 785 mmHg
